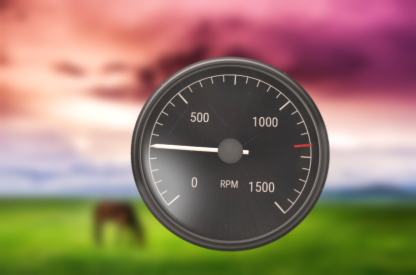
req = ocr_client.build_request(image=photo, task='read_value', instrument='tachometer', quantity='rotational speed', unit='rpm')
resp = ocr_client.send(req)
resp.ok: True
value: 250 rpm
